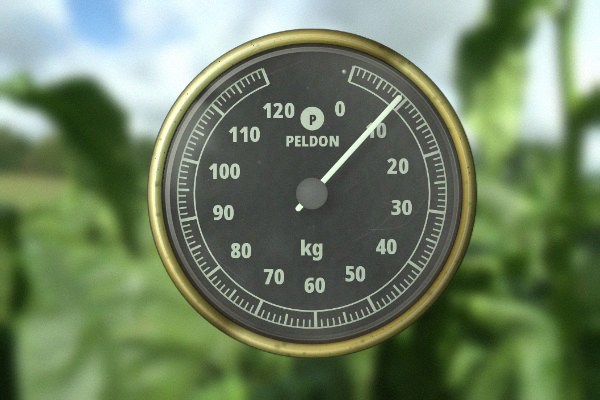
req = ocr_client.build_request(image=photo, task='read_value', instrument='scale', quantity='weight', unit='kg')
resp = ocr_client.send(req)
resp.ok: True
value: 9 kg
